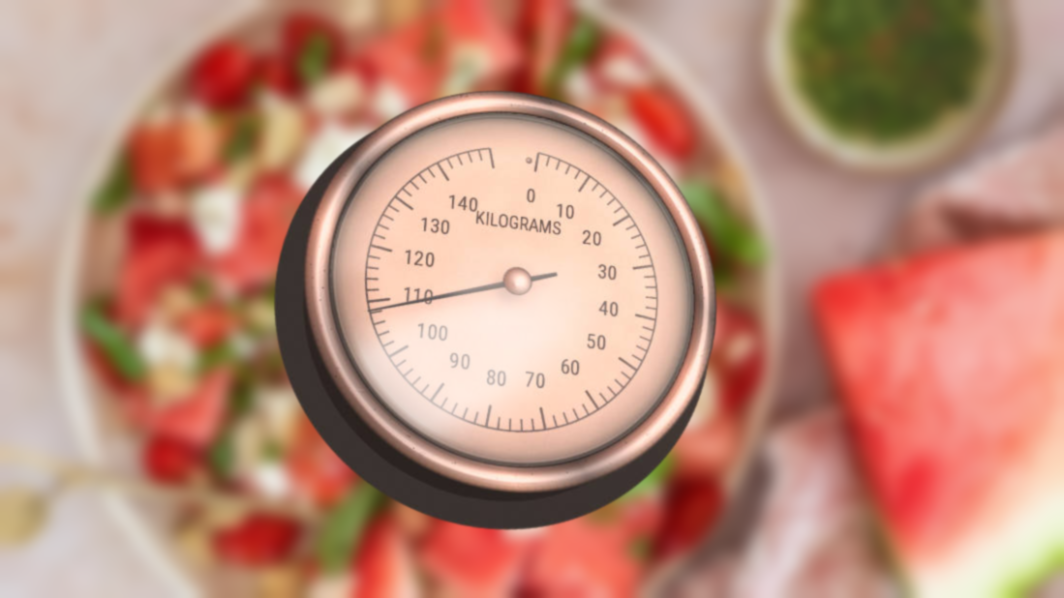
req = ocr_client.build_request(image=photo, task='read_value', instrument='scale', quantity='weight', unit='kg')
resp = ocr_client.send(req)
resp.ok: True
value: 108 kg
